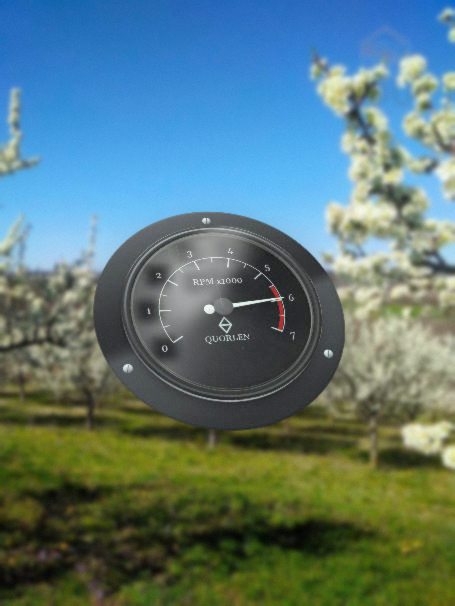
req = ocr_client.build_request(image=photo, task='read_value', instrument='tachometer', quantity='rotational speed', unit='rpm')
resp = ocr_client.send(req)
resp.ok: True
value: 6000 rpm
